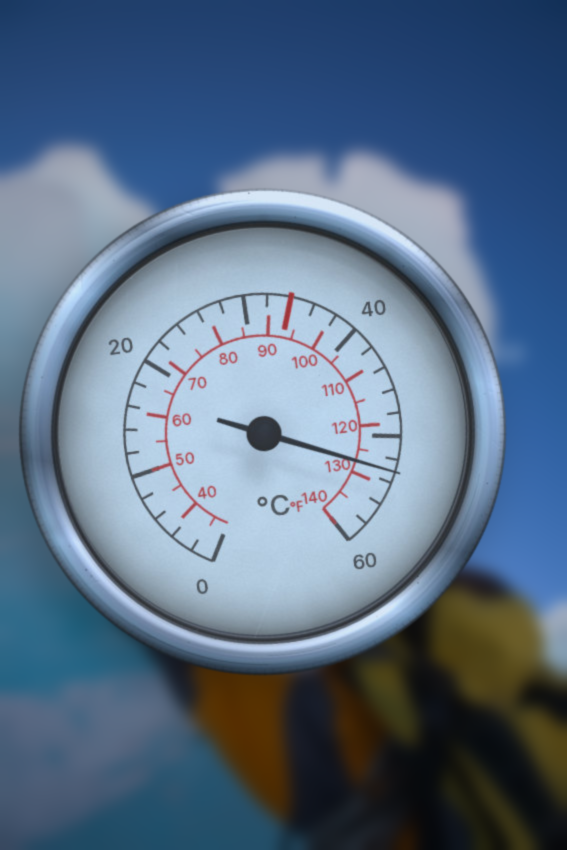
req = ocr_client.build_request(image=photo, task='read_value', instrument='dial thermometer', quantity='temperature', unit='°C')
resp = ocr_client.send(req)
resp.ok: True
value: 53 °C
